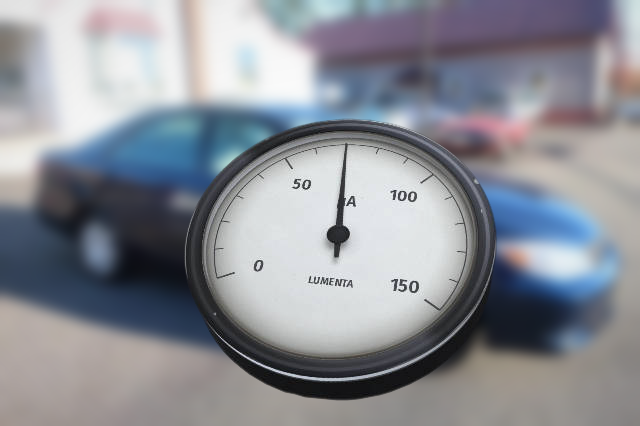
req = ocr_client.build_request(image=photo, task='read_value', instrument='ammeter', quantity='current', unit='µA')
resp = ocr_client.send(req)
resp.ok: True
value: 70 µA
